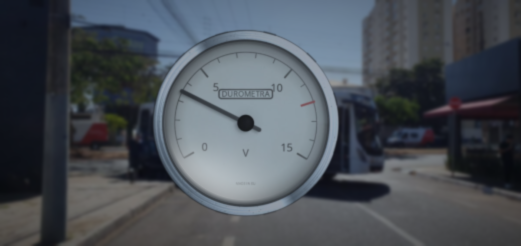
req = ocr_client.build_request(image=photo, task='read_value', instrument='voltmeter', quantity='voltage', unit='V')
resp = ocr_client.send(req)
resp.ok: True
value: 3.5 V
